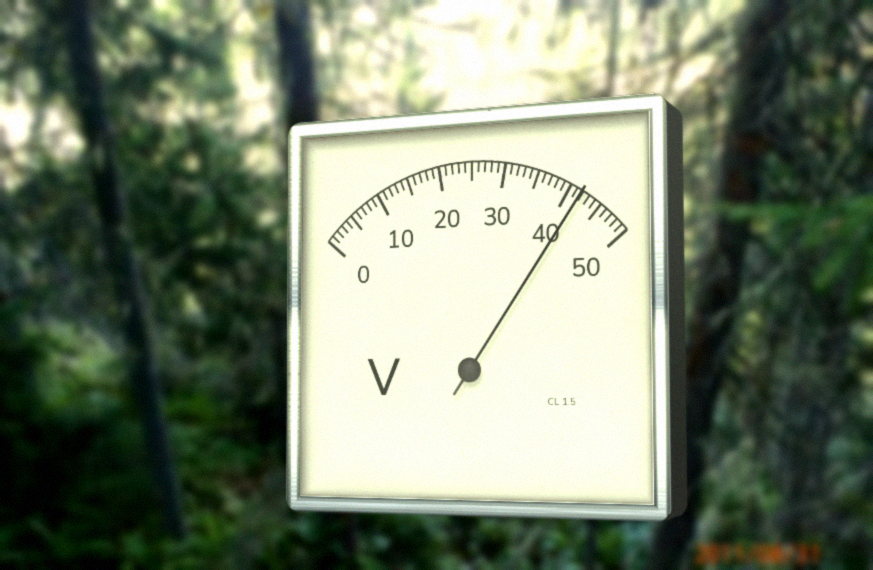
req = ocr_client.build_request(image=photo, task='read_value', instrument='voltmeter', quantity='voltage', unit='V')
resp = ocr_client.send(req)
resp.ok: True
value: 42 V
